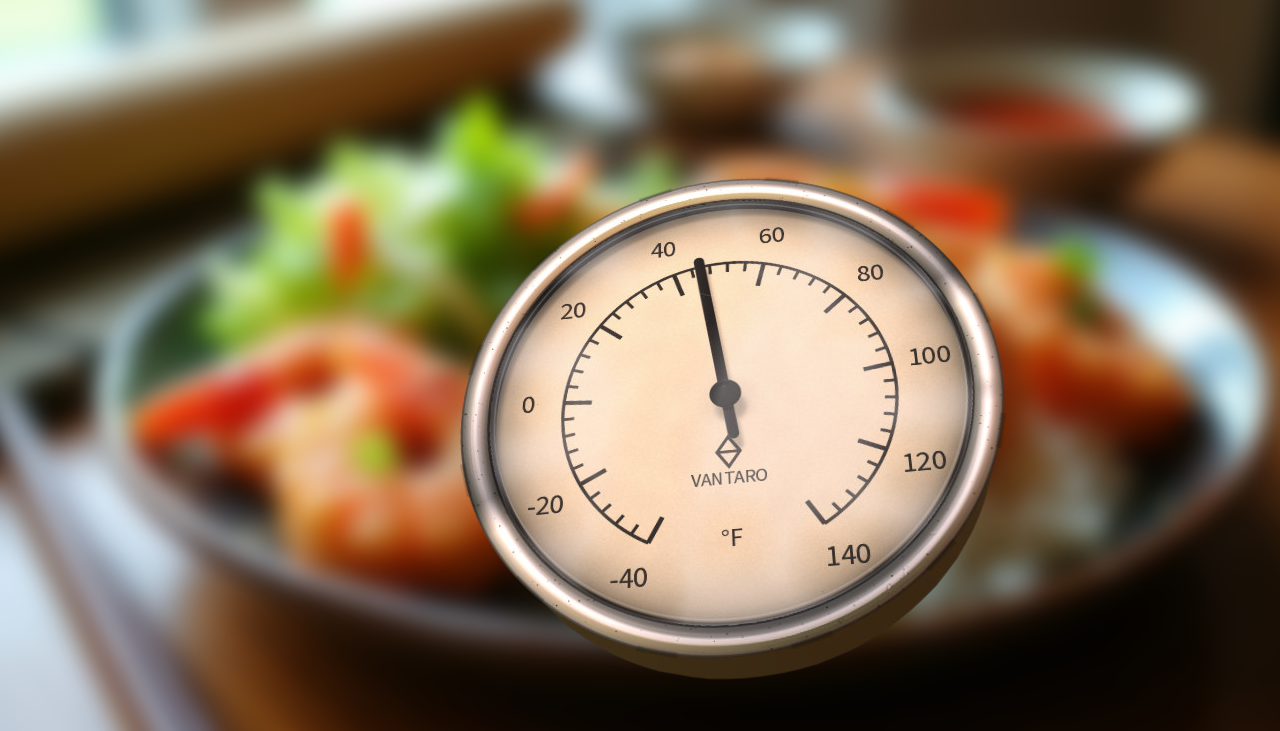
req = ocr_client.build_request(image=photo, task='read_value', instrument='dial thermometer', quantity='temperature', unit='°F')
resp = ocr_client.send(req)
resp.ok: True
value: 46 °F
